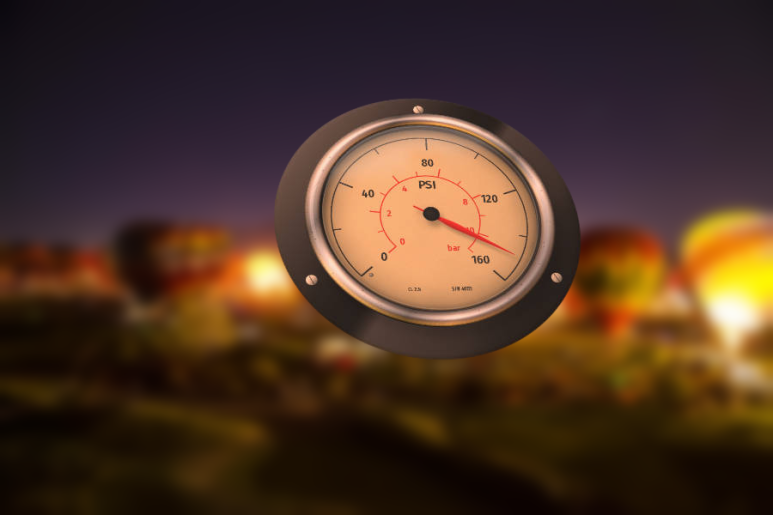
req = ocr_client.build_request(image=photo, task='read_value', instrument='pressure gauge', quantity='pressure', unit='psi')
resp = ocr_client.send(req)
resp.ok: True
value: 150 psi
